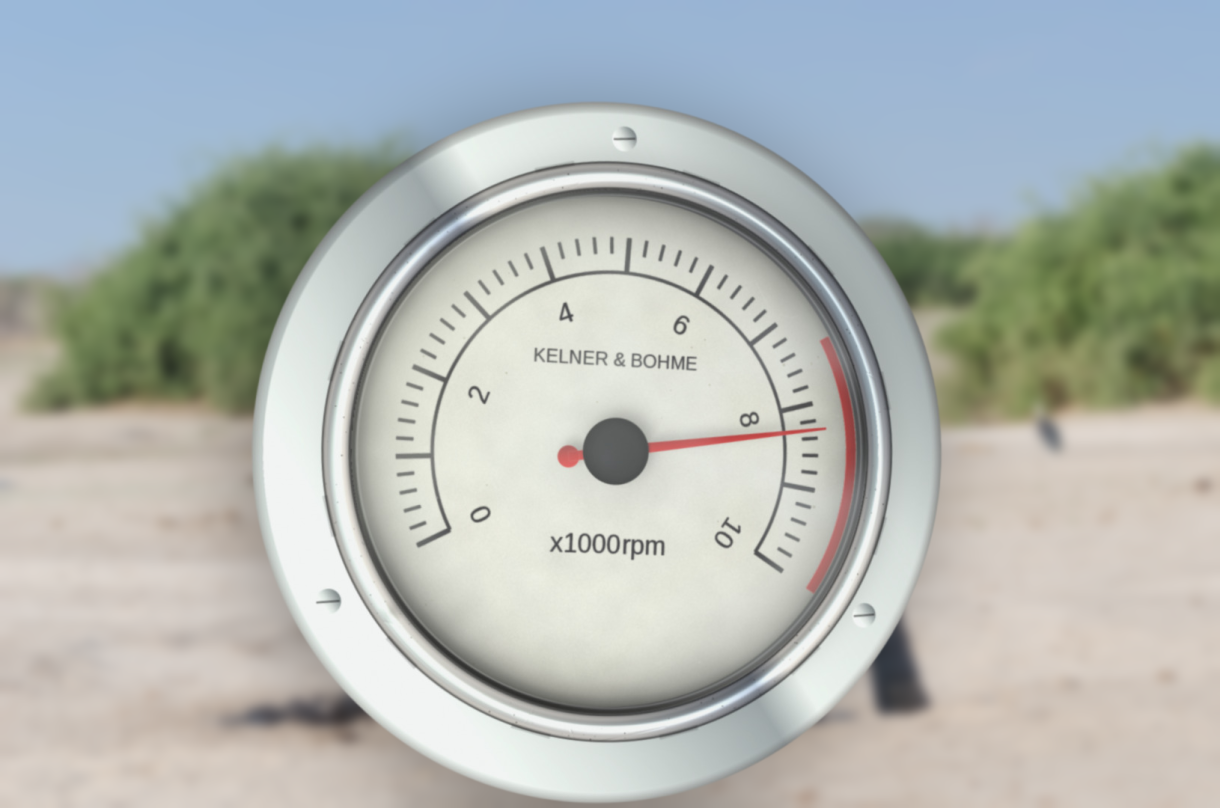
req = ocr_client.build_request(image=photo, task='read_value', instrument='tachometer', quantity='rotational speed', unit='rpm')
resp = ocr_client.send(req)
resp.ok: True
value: 8300 rpm
